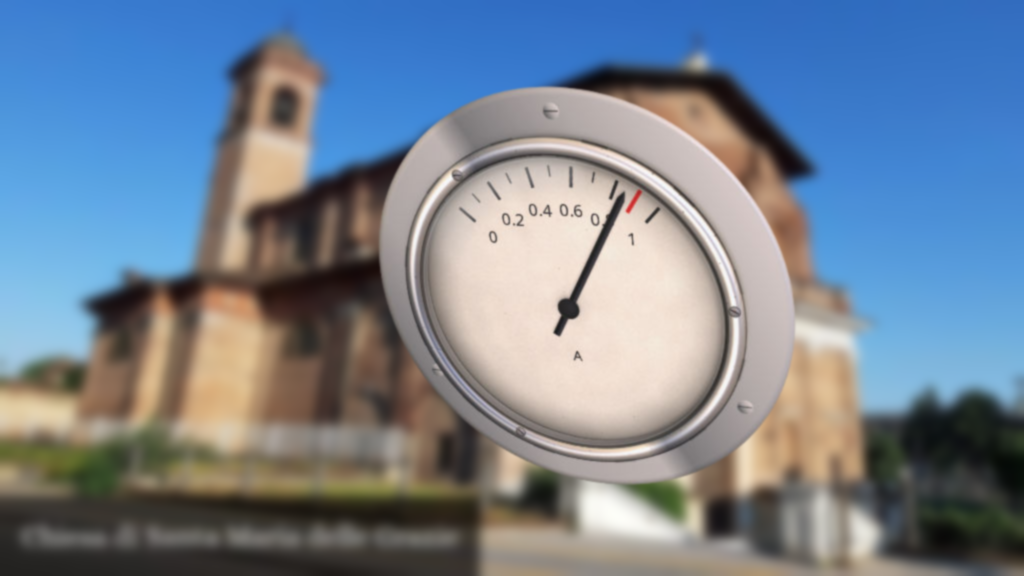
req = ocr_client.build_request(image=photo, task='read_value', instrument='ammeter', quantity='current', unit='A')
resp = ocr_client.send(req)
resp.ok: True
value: 0.85 A
